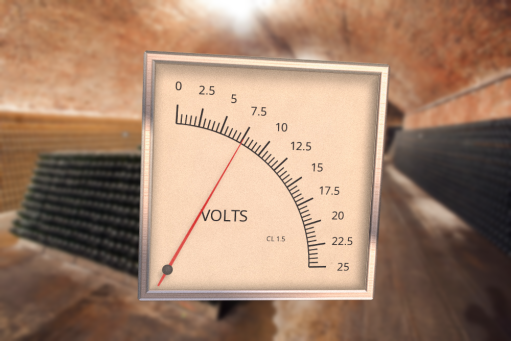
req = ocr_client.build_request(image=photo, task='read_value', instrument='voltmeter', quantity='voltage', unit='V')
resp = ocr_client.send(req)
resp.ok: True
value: 7.5 V
